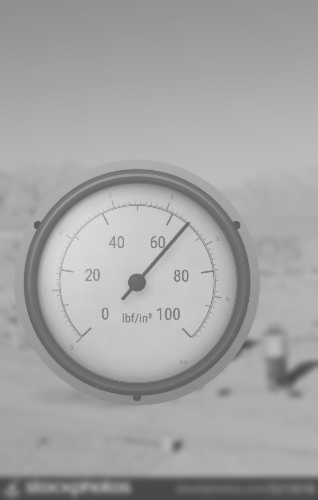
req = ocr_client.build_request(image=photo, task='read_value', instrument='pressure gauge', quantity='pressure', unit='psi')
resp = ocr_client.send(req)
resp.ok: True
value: 65 psi
